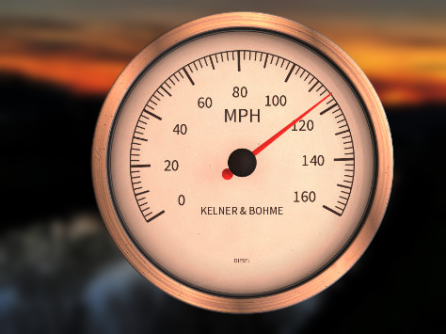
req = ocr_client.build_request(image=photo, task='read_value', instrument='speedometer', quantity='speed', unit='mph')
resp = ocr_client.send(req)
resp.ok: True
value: 116 mph
